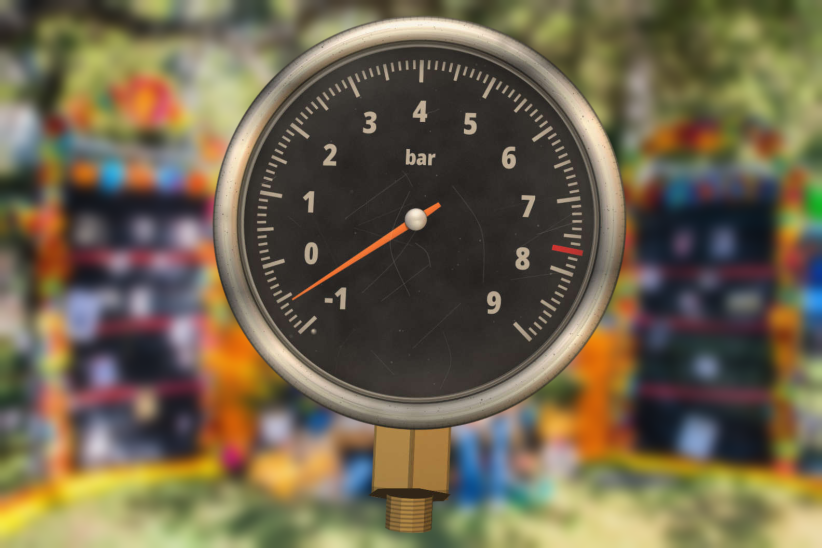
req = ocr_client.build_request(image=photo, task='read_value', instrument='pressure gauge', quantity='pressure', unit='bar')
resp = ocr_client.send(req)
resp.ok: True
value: -0.6 bar
